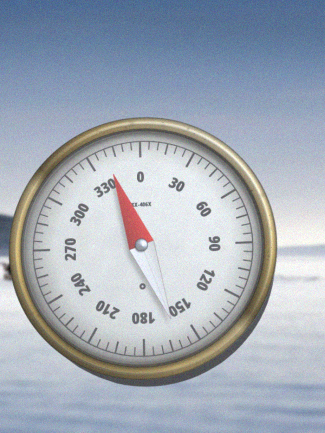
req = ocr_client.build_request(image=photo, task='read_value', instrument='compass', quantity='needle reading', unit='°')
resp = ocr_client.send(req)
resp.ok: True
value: 340 °
